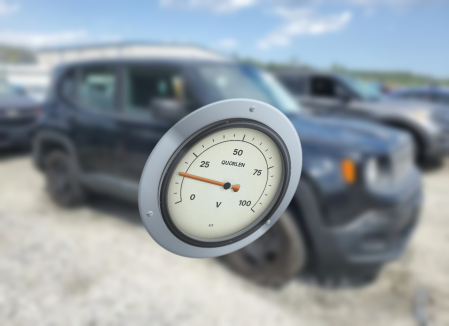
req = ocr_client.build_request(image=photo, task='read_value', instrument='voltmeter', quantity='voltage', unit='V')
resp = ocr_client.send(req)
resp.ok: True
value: 15 V
